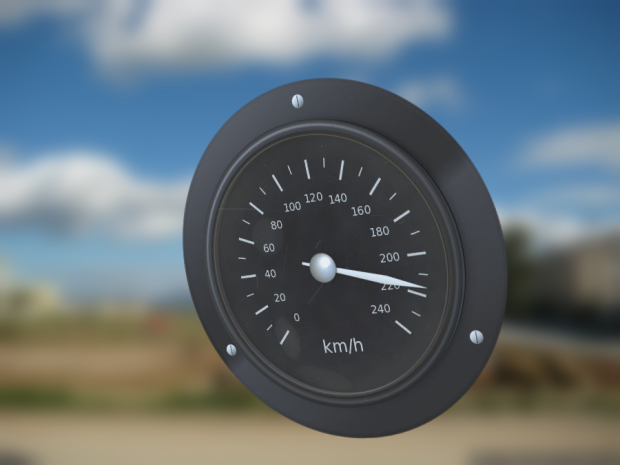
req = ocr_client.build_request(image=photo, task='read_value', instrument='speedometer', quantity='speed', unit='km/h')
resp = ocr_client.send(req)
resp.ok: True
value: 215 km/h
